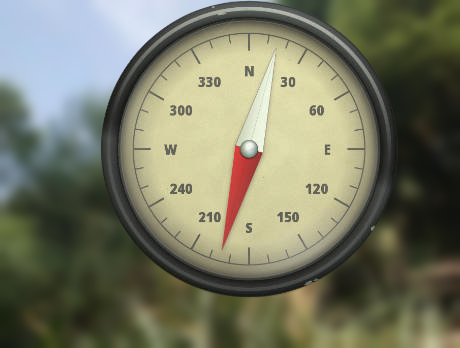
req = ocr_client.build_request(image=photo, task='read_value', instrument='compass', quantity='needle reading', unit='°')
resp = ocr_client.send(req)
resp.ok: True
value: 195 °
